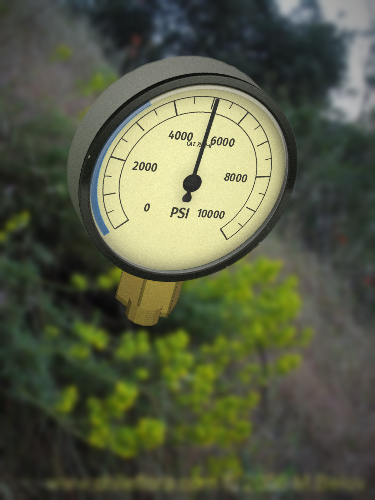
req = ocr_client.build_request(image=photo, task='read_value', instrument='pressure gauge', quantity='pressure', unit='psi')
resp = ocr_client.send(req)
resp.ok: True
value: 5000 psi
